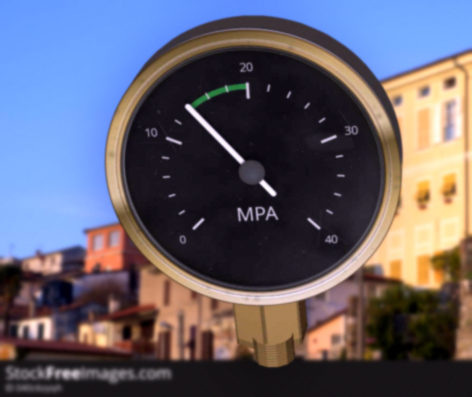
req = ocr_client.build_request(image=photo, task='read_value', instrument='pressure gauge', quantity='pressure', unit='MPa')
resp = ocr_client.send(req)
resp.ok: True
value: 14 MPa
